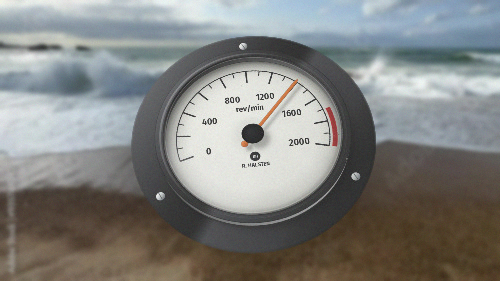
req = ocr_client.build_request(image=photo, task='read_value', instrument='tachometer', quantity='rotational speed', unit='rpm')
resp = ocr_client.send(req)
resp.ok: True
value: 1400 rpm
